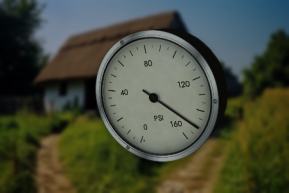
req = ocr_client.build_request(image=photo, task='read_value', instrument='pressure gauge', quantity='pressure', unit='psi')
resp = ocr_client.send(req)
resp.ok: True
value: 150 psi
